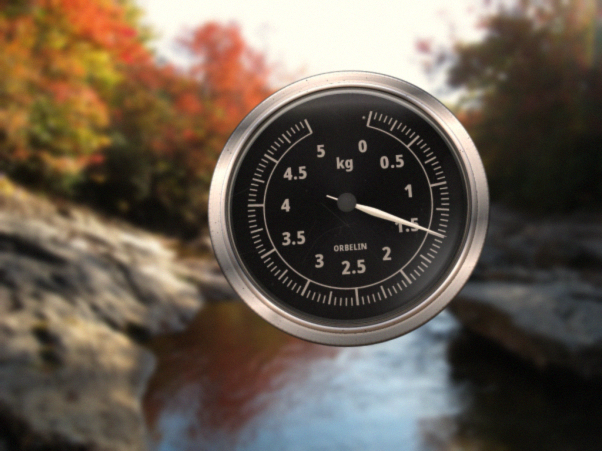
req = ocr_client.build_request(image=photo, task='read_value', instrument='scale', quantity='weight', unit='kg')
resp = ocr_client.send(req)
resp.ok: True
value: 1.5 kg
